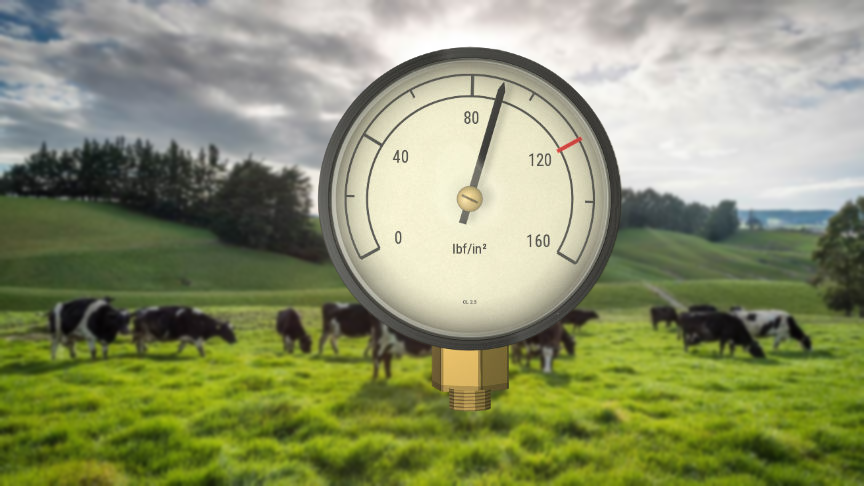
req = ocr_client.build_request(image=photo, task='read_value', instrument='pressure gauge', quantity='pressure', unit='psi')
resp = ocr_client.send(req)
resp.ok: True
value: 90 psi
